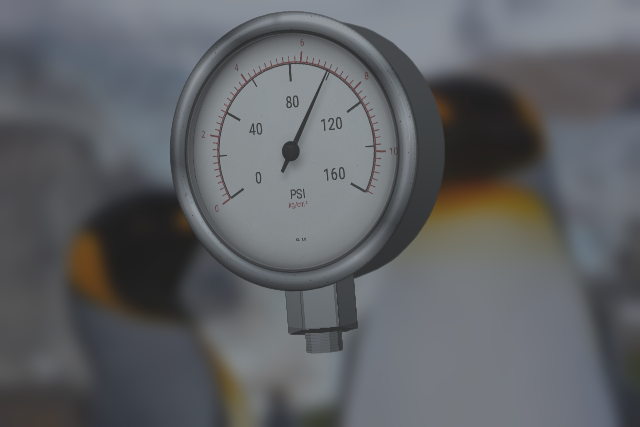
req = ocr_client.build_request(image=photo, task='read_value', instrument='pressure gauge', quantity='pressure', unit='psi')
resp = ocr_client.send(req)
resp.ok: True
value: 100 psi
